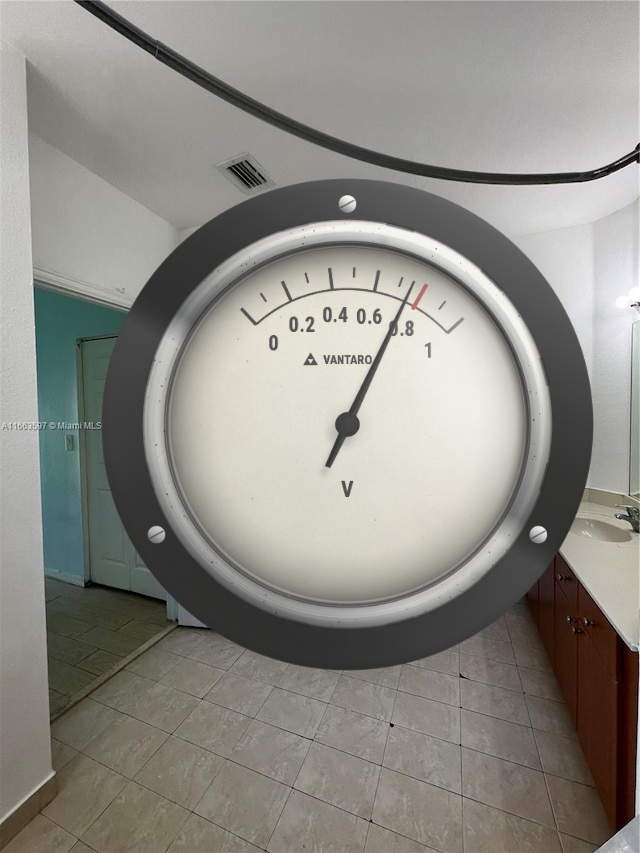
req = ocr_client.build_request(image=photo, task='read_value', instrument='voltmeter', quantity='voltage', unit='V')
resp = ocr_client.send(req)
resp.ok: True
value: 0.75 V
